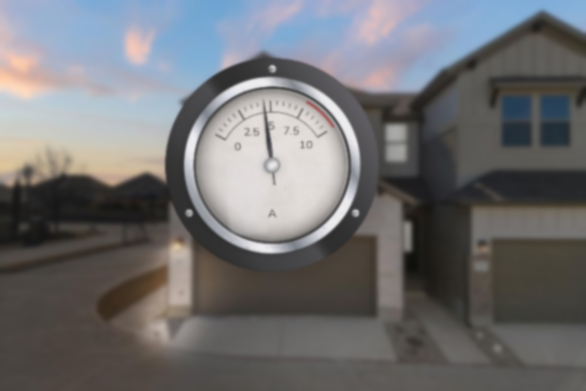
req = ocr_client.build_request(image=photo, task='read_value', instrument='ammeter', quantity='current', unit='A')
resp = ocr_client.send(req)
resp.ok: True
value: 4.5 A
